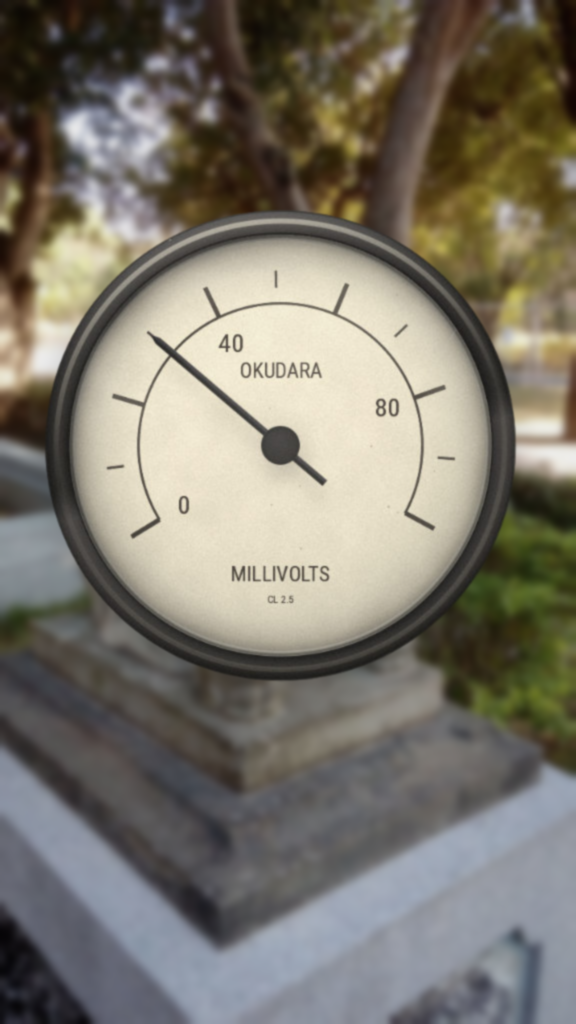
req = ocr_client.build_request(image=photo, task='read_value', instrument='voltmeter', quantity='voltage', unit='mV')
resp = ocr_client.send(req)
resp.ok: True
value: 30 mV
